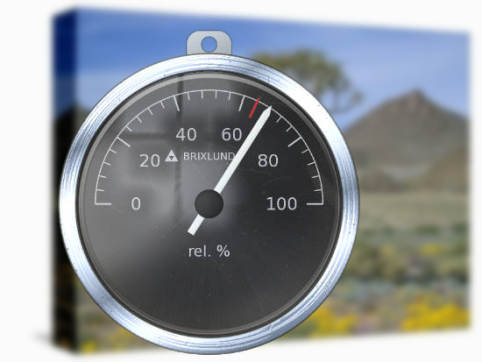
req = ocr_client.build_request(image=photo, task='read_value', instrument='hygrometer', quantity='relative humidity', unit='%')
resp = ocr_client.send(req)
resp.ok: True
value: 68 %
